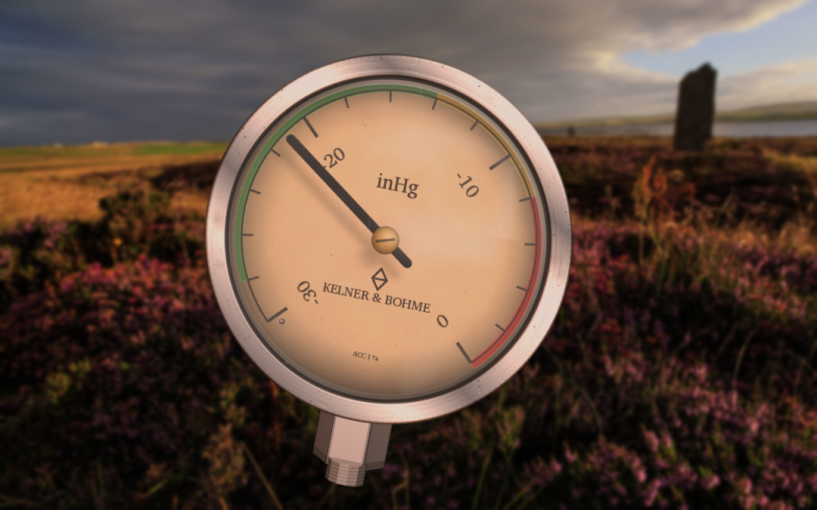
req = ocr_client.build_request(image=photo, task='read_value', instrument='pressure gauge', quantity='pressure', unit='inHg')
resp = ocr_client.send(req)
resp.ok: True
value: -21 inHg
